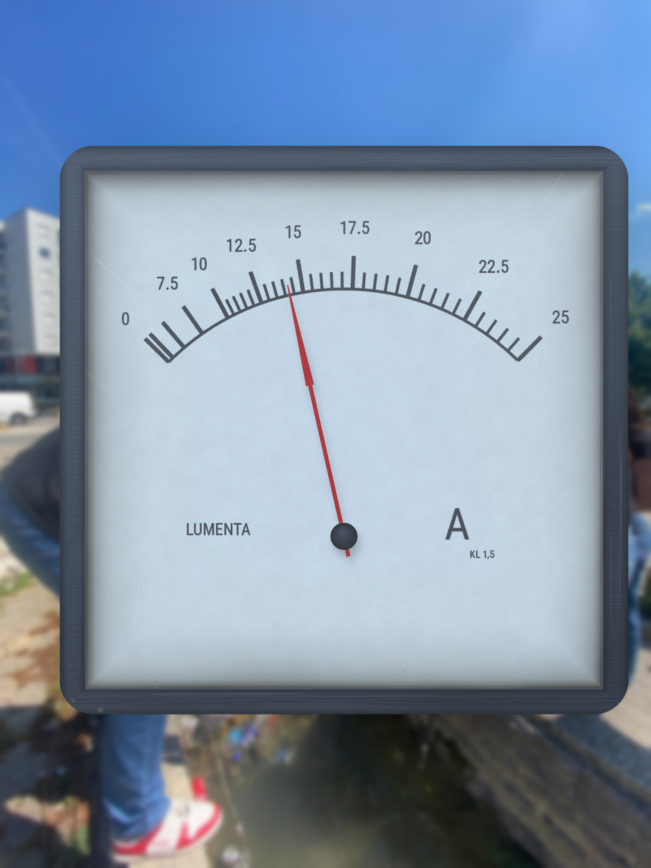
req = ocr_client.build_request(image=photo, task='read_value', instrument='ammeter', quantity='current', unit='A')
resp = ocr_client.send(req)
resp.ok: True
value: 14.25 A
